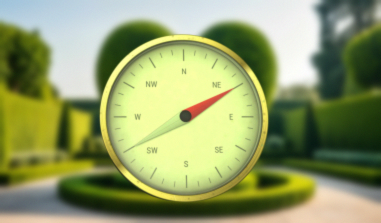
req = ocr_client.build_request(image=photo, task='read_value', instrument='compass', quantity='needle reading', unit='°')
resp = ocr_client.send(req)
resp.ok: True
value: 60 °
